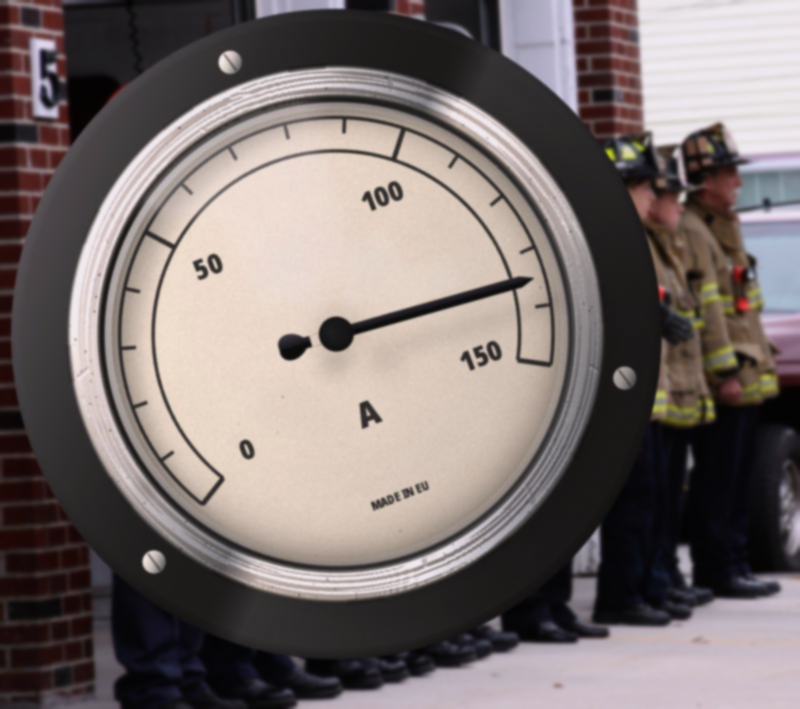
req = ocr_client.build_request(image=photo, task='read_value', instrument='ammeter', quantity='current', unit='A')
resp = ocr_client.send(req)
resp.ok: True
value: 135 A
